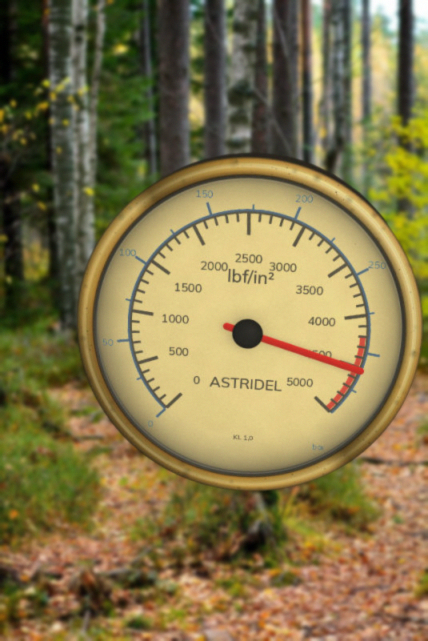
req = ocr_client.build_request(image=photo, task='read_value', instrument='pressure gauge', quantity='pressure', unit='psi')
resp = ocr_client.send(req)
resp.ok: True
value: 4500 psi
